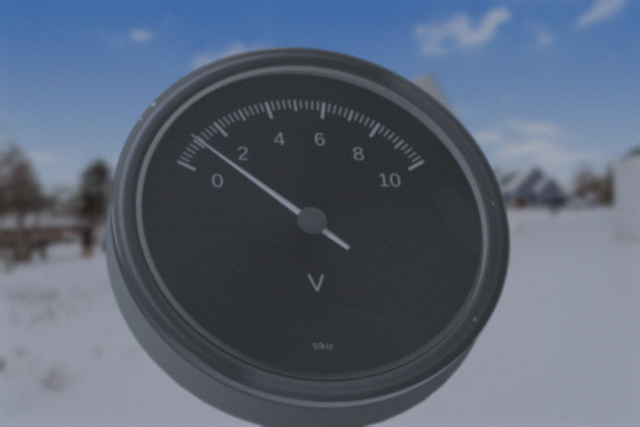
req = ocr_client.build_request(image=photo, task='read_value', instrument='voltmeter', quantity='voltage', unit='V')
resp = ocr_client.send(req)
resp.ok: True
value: 1 V
